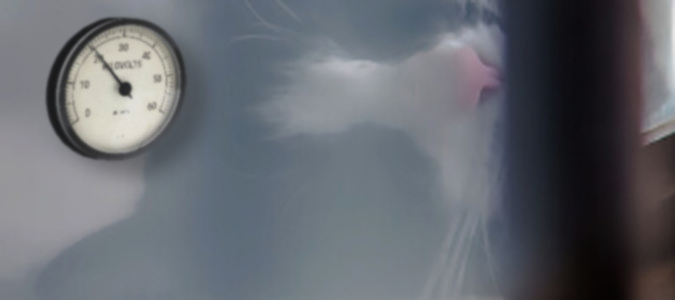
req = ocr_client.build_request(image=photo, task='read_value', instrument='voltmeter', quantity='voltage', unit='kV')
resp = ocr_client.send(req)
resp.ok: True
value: 20 kV
